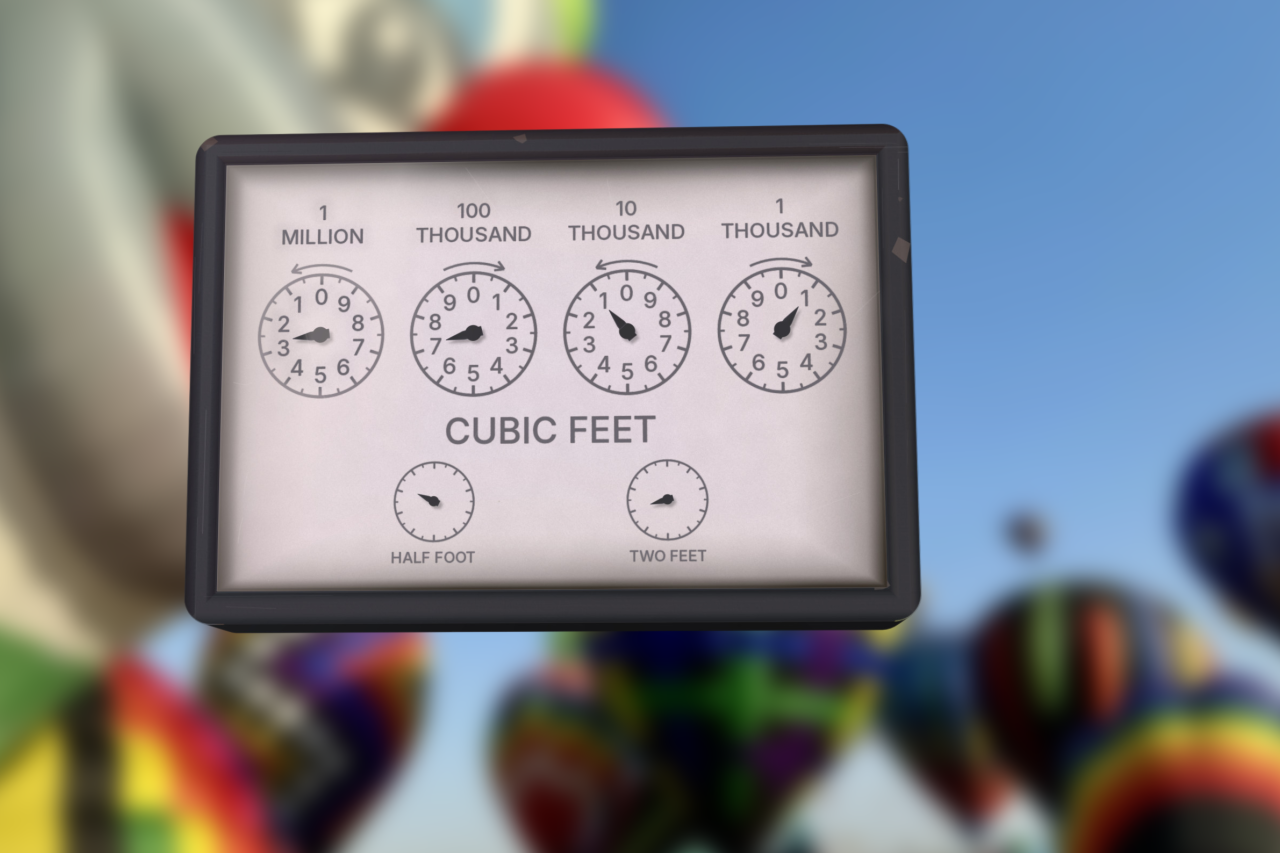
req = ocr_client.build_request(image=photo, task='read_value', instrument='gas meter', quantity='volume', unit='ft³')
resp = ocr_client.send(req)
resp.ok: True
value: 271100 ft³
